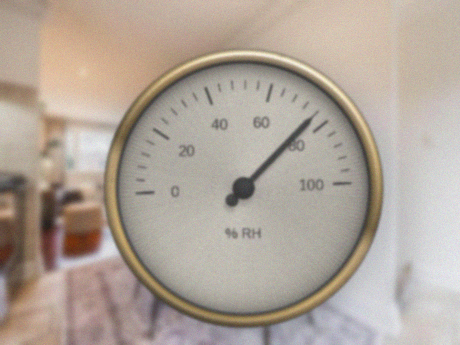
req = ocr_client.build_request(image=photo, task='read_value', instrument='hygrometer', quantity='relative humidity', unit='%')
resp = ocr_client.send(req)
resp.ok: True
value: 76 %
